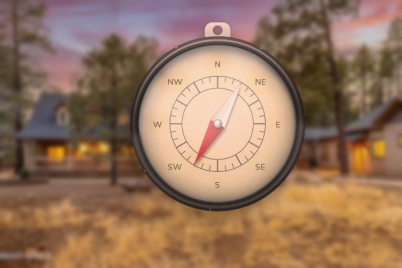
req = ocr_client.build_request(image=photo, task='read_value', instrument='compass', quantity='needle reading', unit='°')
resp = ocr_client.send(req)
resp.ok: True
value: 210 °
